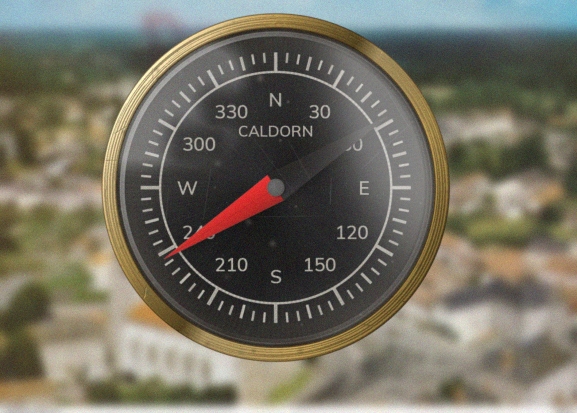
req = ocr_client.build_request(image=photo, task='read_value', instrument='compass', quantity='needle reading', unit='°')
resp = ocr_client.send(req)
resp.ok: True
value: 237.5 °
